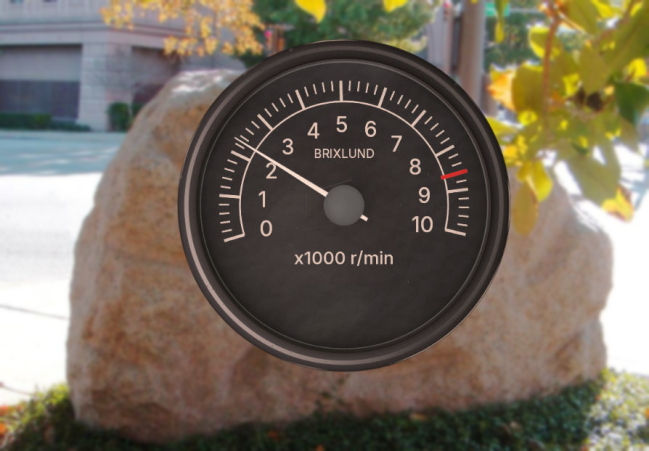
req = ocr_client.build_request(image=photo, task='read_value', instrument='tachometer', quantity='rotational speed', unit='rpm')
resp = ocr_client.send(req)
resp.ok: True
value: 2300 rpm
